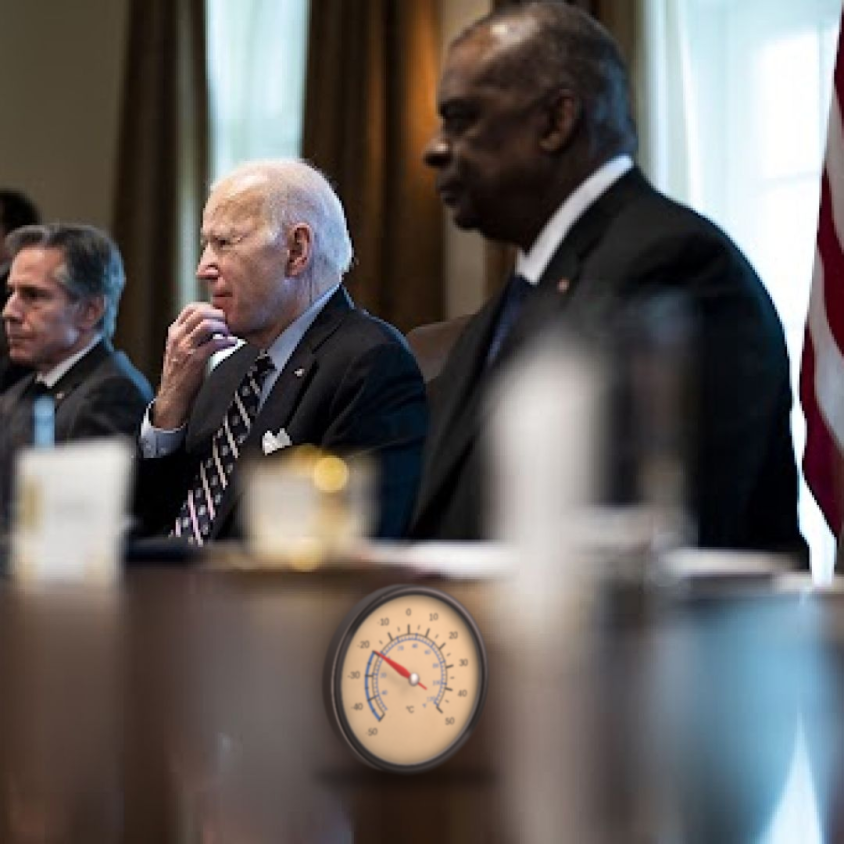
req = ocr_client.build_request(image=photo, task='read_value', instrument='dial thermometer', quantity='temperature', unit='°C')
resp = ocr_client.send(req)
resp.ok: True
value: -20 °C
